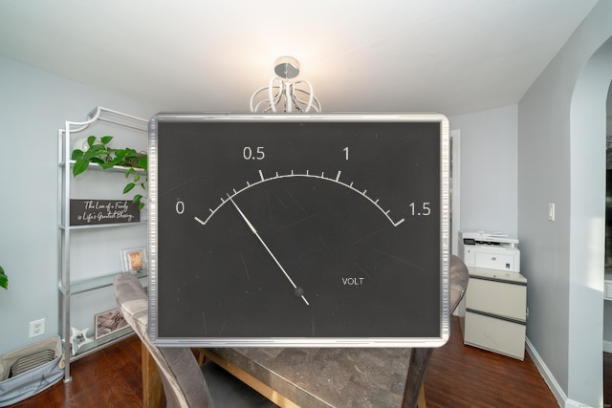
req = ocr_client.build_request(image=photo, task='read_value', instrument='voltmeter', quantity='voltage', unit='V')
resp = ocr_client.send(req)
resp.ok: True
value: 0.25 V
